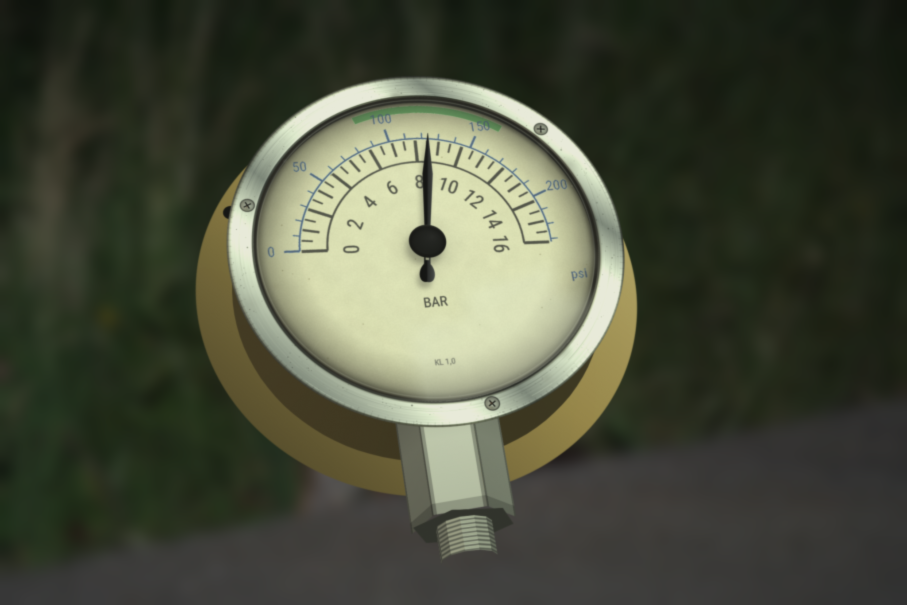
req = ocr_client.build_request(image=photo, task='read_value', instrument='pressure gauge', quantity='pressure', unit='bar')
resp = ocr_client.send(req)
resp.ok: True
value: 8.5 bar
